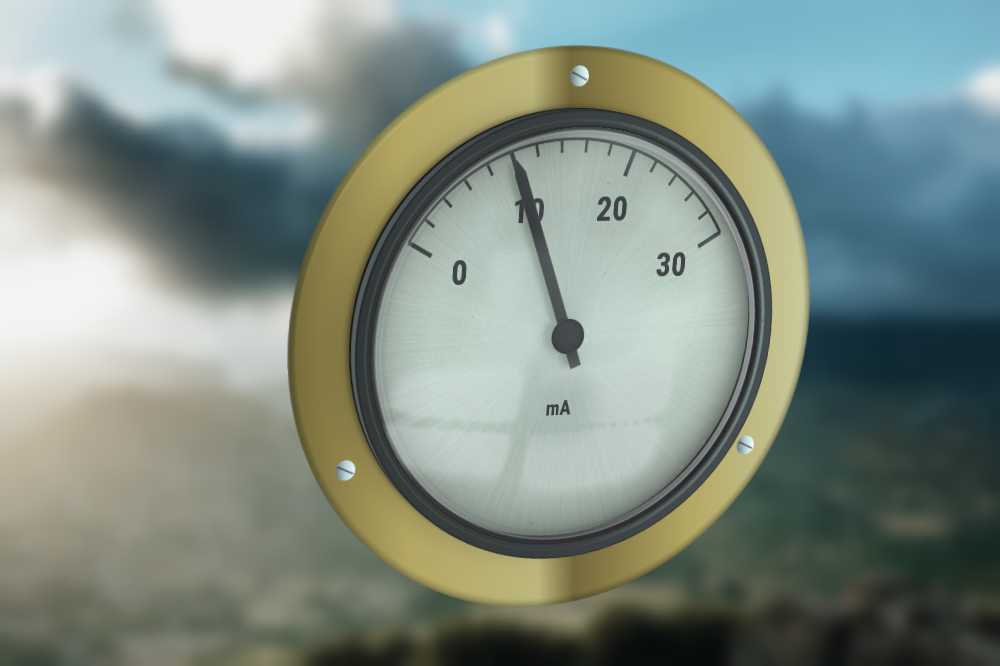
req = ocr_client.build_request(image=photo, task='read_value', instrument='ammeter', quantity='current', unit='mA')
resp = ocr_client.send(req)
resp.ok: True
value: 10 mA
